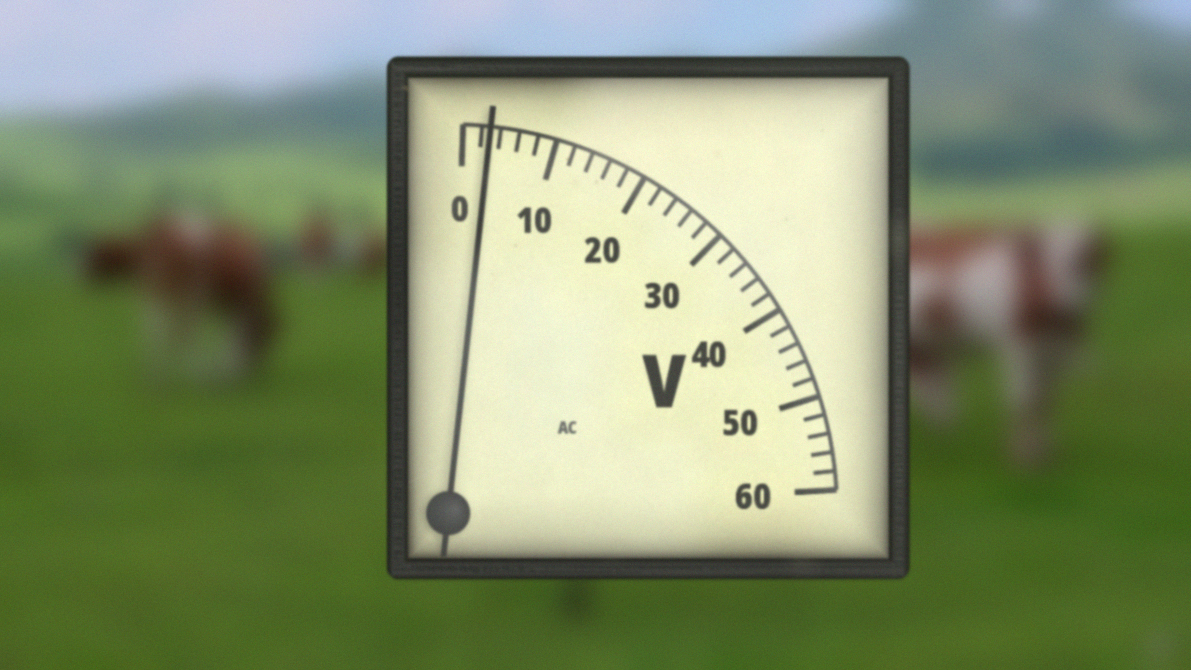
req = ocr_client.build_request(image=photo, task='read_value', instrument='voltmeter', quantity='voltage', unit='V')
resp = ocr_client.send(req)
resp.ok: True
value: 3 V
